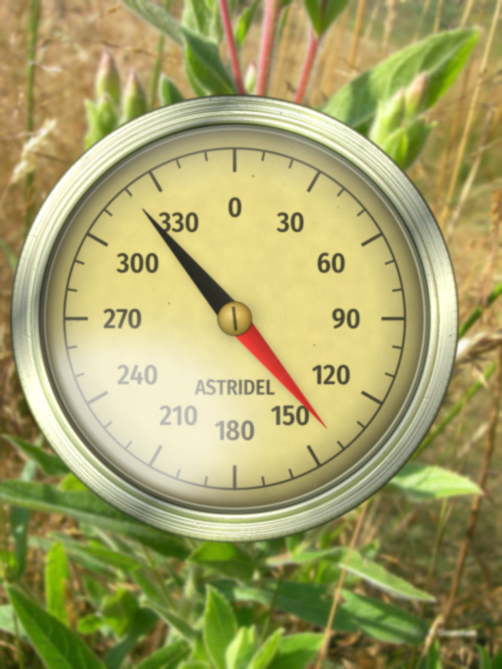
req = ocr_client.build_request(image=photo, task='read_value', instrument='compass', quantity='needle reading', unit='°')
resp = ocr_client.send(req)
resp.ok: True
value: 140 °
